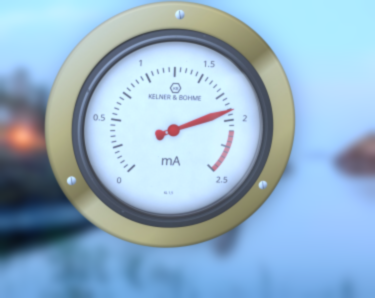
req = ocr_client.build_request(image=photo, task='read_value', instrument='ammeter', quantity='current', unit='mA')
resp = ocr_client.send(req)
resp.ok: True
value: 1.9 mA
